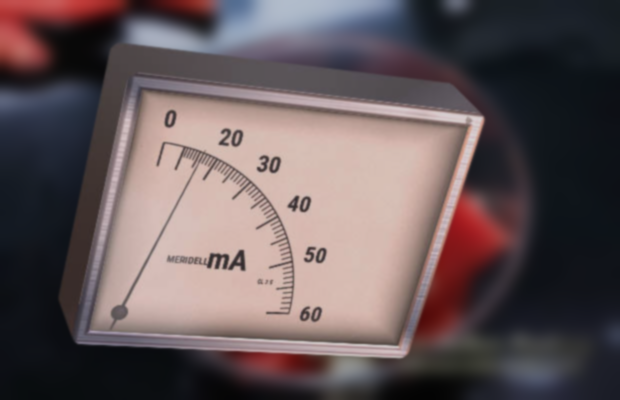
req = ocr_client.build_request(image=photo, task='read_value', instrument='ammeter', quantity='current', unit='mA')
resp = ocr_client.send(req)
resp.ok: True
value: 15 mA
